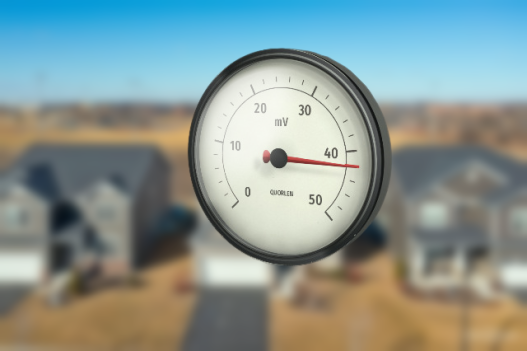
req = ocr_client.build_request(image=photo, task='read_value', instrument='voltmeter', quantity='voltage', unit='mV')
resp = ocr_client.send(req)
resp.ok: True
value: 42 mV
